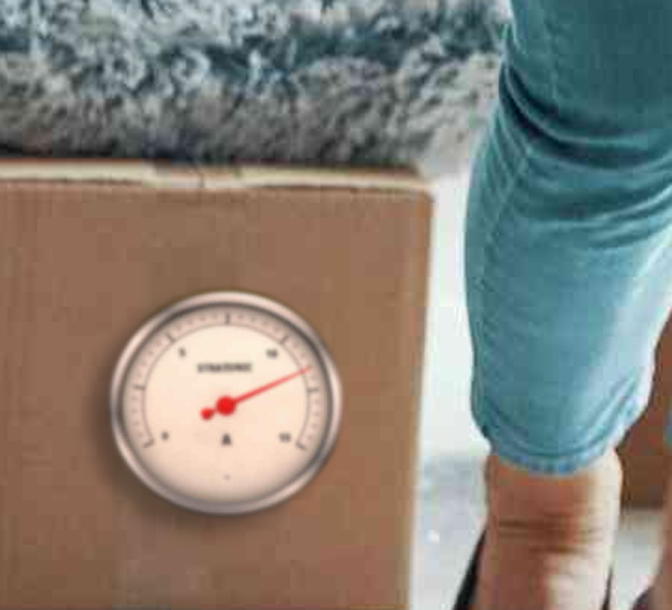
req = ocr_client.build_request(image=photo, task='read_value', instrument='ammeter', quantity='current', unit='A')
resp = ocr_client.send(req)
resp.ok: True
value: 11.5 A
